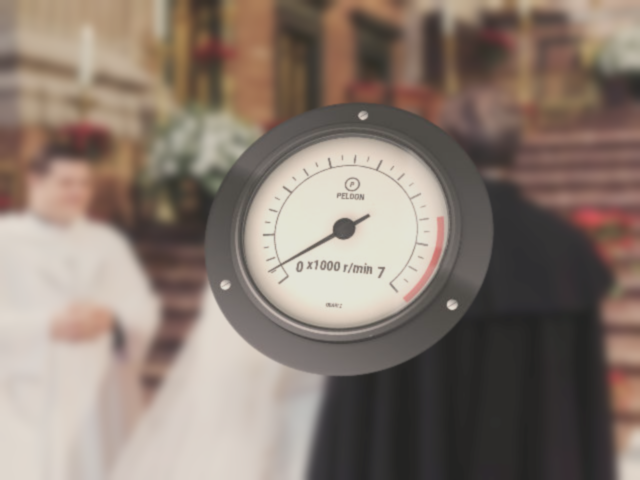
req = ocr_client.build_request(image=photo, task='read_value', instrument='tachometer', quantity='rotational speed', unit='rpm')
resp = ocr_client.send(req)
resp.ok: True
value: 250 rpm
